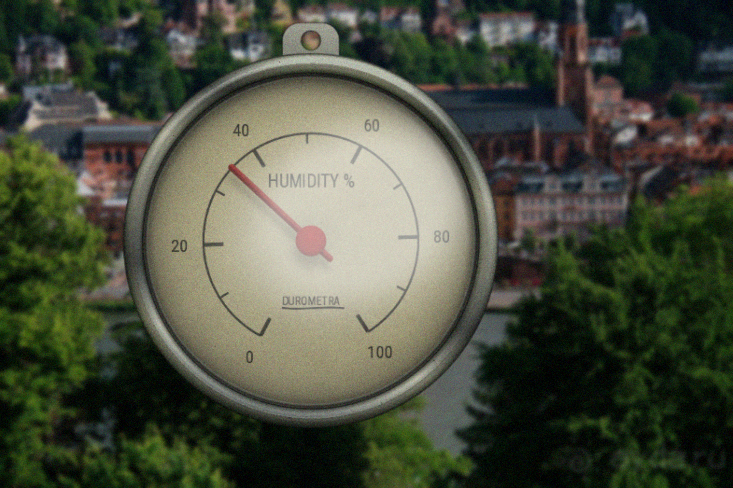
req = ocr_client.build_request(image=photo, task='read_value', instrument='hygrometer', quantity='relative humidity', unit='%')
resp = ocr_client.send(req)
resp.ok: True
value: 35 %
